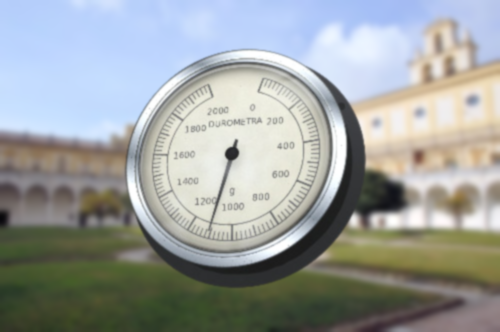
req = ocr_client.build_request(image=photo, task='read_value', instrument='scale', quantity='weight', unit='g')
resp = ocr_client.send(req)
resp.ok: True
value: 1100 g
